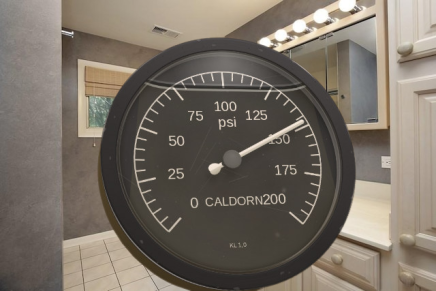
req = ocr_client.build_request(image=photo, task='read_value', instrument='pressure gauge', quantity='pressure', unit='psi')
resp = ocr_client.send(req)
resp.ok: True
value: 147.5 psi
